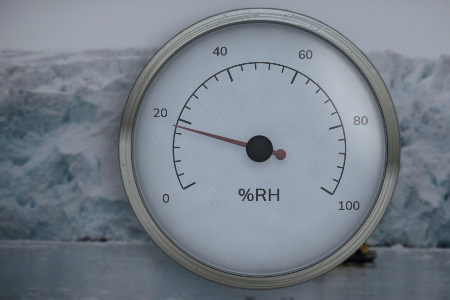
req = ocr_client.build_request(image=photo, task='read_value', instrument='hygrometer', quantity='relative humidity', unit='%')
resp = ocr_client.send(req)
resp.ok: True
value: 18 %
